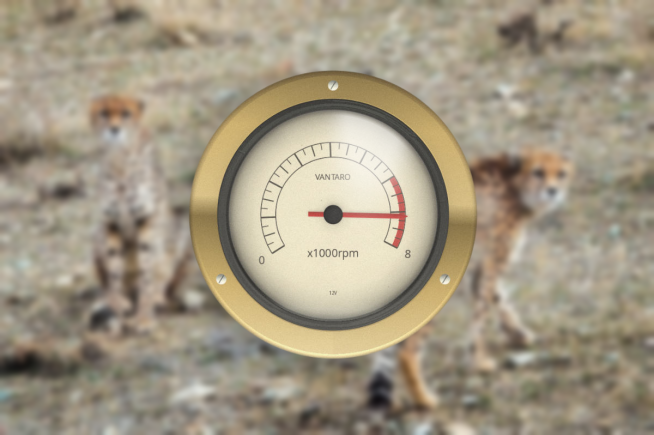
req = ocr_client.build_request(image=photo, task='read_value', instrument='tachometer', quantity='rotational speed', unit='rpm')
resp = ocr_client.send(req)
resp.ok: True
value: 7125 rpm
